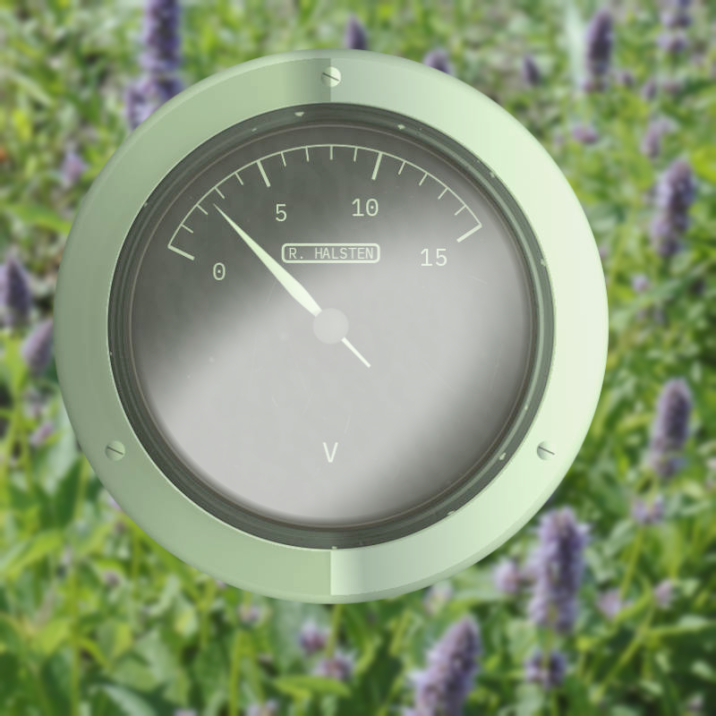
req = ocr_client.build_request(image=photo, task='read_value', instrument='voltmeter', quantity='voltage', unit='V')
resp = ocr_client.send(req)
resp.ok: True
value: 2.5 V
